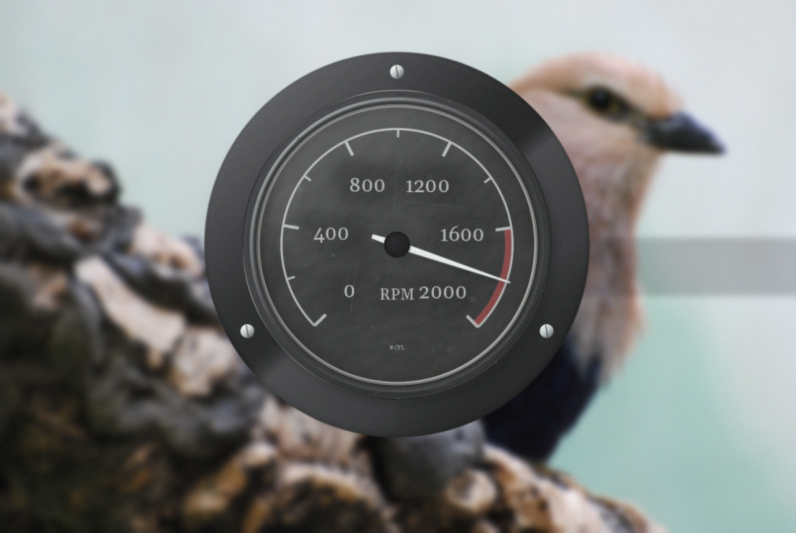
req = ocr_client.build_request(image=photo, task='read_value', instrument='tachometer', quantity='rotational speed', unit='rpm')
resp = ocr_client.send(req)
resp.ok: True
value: 1800 rpm
